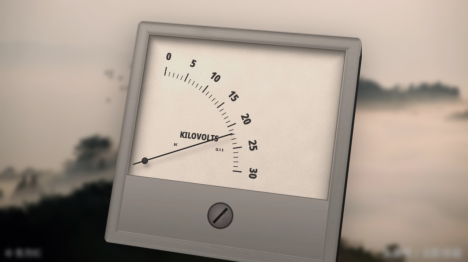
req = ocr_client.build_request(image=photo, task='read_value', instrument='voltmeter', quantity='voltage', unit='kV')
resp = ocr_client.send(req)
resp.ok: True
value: 22 kV
